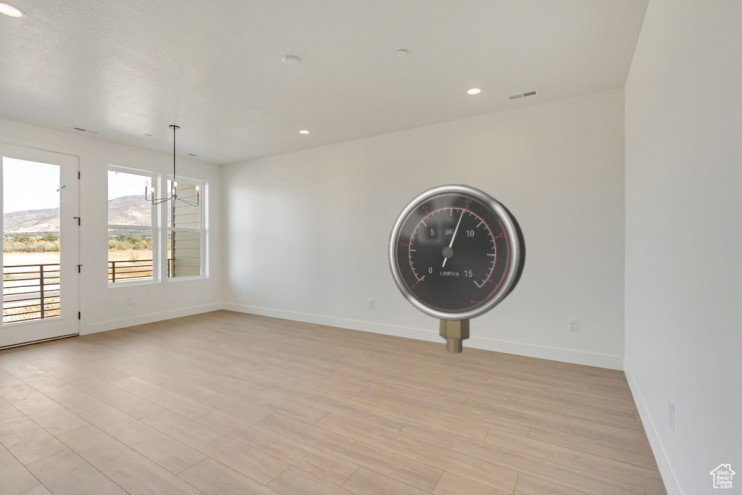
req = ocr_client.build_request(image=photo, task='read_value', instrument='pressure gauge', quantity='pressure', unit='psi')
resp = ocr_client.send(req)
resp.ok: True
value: 8.5 psi
